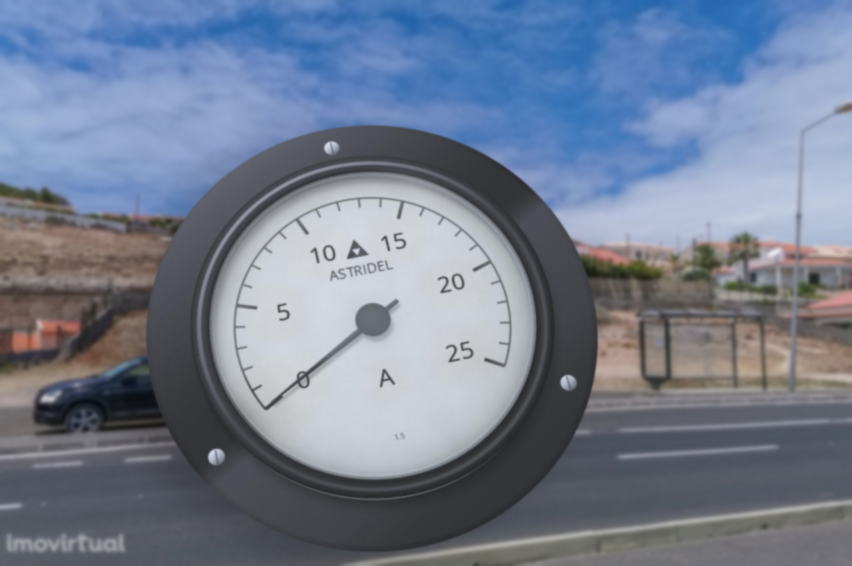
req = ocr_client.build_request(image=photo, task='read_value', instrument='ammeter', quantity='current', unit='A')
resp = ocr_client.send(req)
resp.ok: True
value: 0 A
